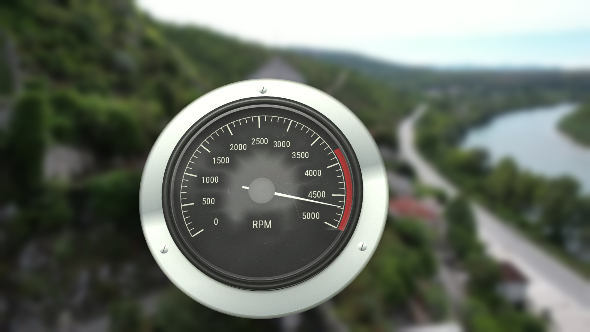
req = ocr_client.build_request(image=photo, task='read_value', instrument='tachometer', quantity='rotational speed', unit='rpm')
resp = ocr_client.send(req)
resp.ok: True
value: 4700 rpm
